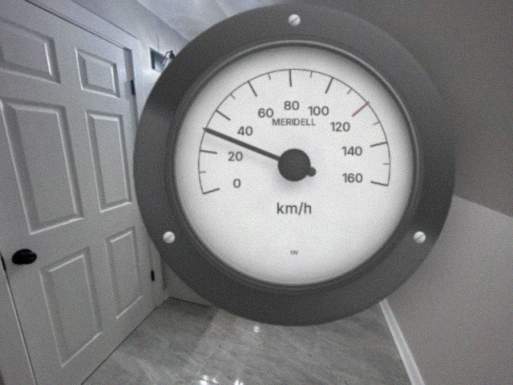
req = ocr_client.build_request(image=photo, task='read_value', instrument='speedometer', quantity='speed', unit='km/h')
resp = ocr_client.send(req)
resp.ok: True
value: 30 km/h
